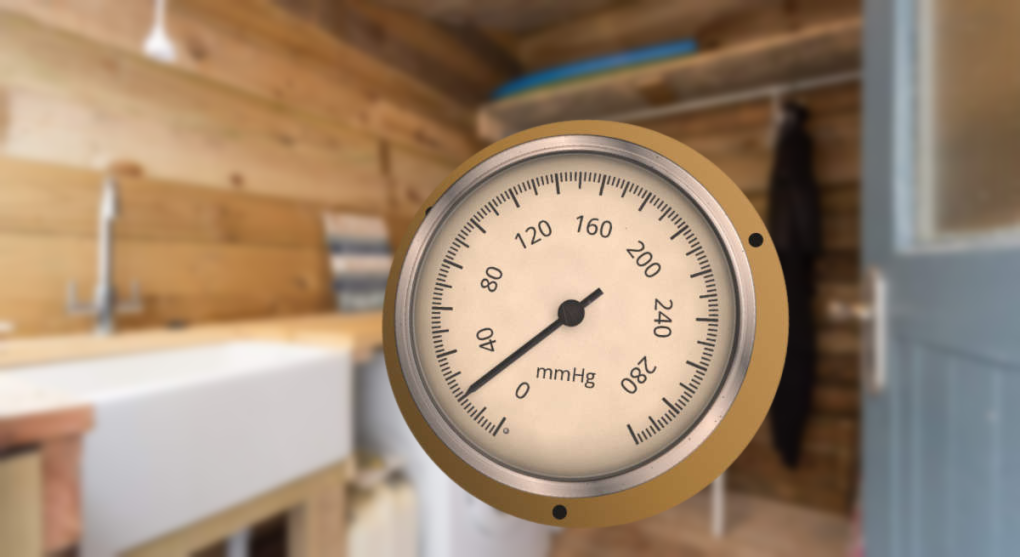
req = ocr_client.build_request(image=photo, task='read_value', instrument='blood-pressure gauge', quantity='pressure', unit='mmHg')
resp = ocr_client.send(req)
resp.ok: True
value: 20 mmHg
